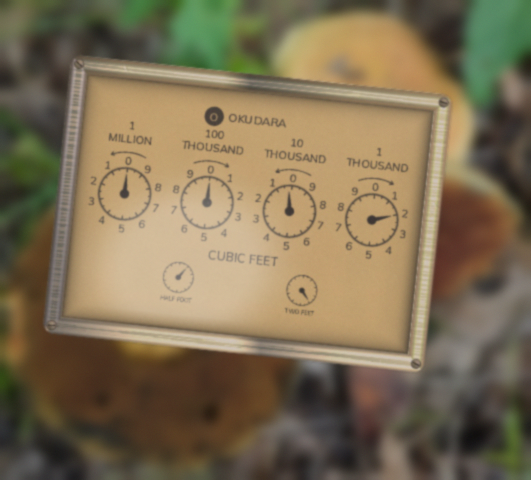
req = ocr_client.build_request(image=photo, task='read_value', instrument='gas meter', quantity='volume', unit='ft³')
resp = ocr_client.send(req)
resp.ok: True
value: 200 ft³
